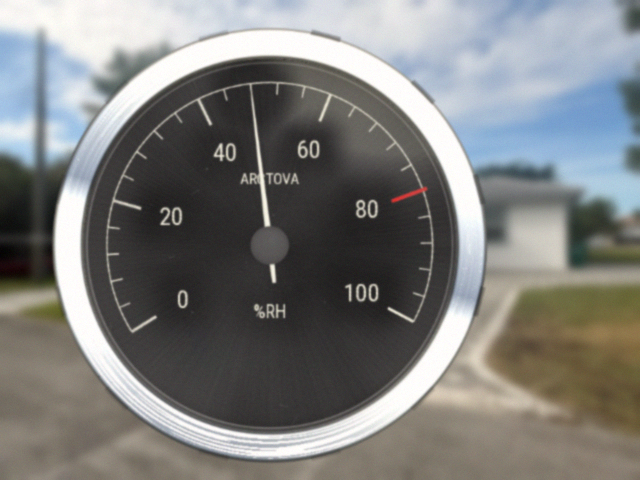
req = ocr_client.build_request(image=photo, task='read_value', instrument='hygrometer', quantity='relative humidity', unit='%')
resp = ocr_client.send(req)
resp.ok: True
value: 48 %
